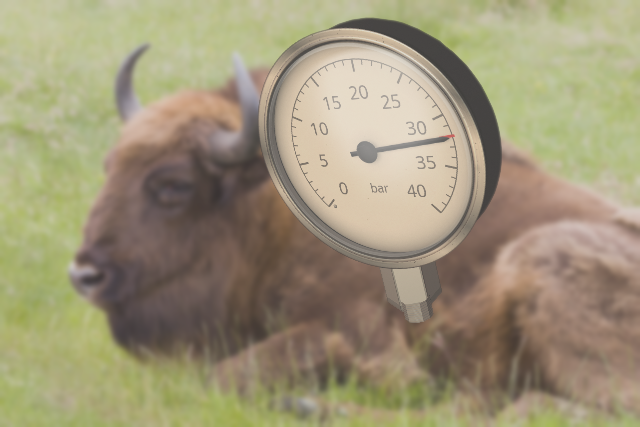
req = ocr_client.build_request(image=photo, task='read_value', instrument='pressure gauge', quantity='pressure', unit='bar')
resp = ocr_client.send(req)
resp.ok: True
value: 32 bar
